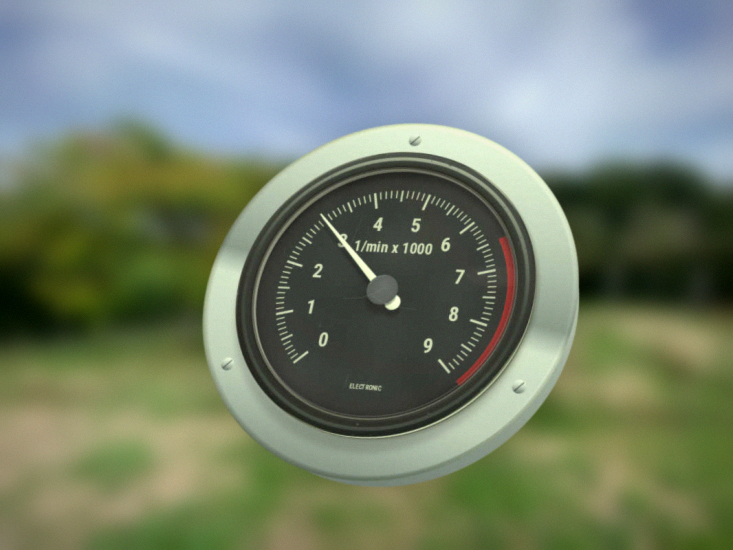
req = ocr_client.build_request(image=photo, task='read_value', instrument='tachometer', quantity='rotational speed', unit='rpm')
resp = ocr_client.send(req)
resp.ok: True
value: 3000 rpm
